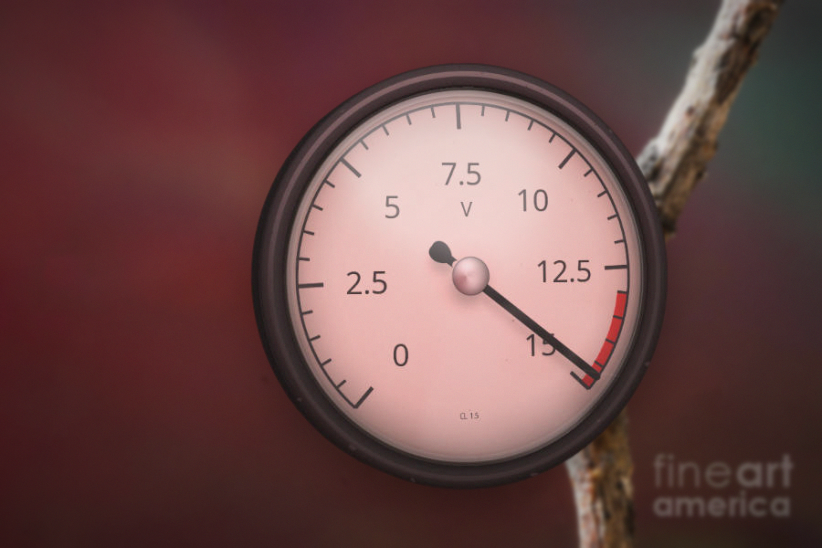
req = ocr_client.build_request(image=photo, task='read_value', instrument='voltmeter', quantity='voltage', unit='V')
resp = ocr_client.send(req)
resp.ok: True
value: 14.75 V
